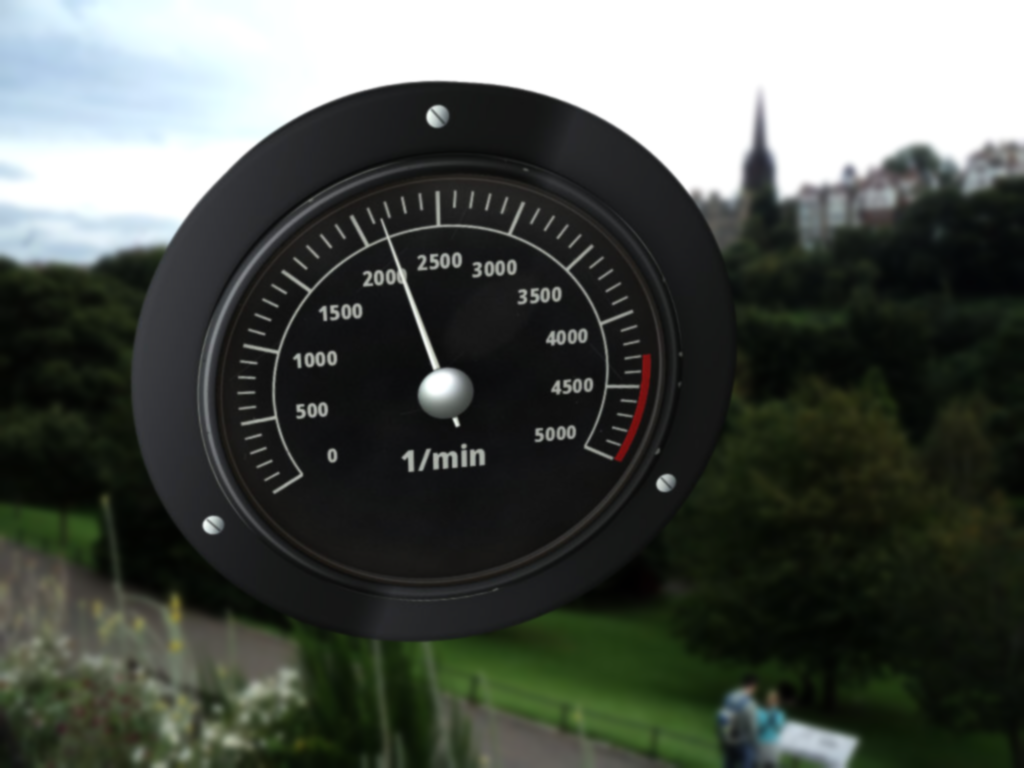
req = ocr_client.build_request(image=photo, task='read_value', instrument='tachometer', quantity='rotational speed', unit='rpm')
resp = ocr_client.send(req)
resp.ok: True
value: 2150 rpm
